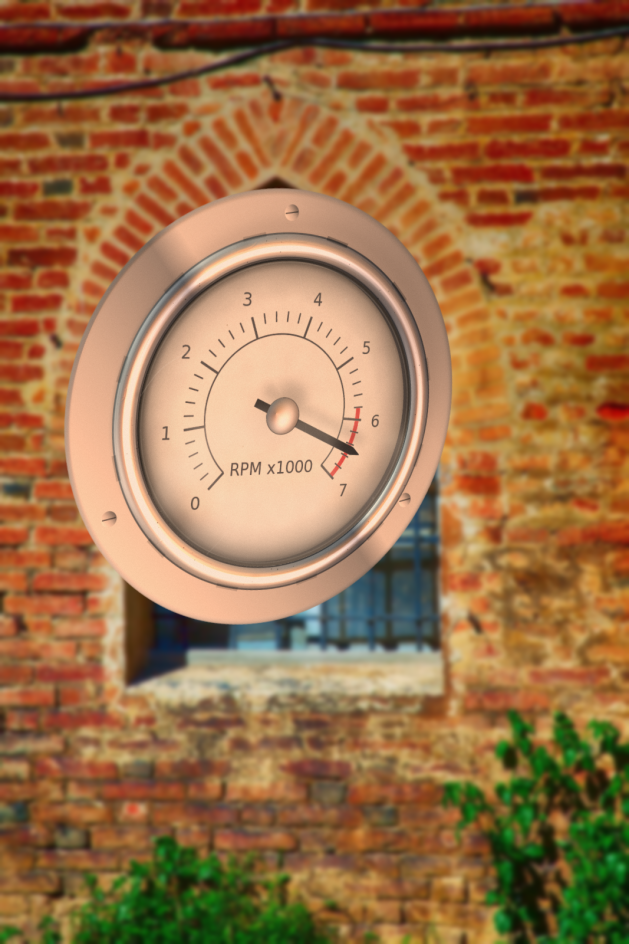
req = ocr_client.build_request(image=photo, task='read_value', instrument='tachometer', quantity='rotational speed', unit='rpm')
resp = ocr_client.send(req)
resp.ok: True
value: 6500 rpm
